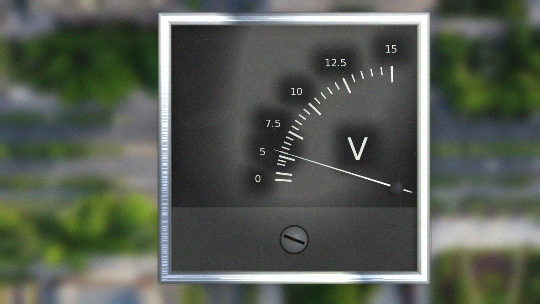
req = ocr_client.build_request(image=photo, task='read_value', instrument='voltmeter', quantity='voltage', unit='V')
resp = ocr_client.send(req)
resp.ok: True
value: 5.5 V
